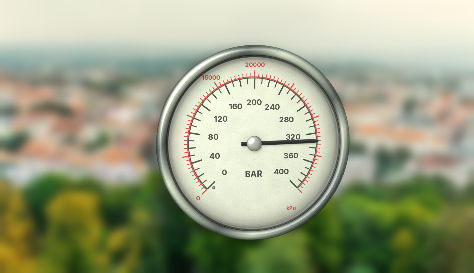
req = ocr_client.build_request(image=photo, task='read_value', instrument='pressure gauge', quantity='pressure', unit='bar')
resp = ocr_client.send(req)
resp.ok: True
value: 330 bar
